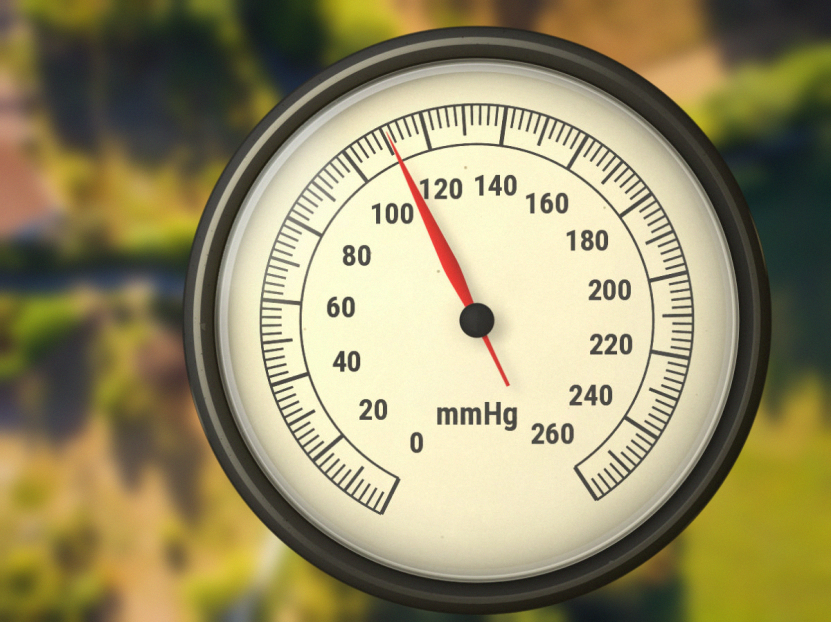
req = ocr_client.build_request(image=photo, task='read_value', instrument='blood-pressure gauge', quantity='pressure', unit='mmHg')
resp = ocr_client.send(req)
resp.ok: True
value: 111 mmHg
